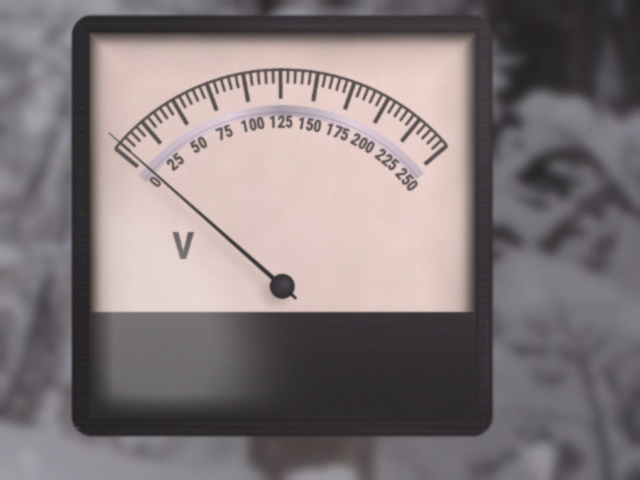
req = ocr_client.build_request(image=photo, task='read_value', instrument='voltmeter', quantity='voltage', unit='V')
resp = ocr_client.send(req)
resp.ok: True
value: 5 V
